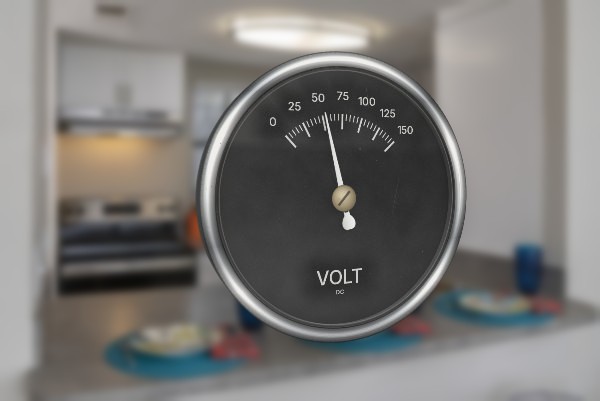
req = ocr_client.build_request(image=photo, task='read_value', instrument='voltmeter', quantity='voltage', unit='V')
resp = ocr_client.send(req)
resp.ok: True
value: 50 V
